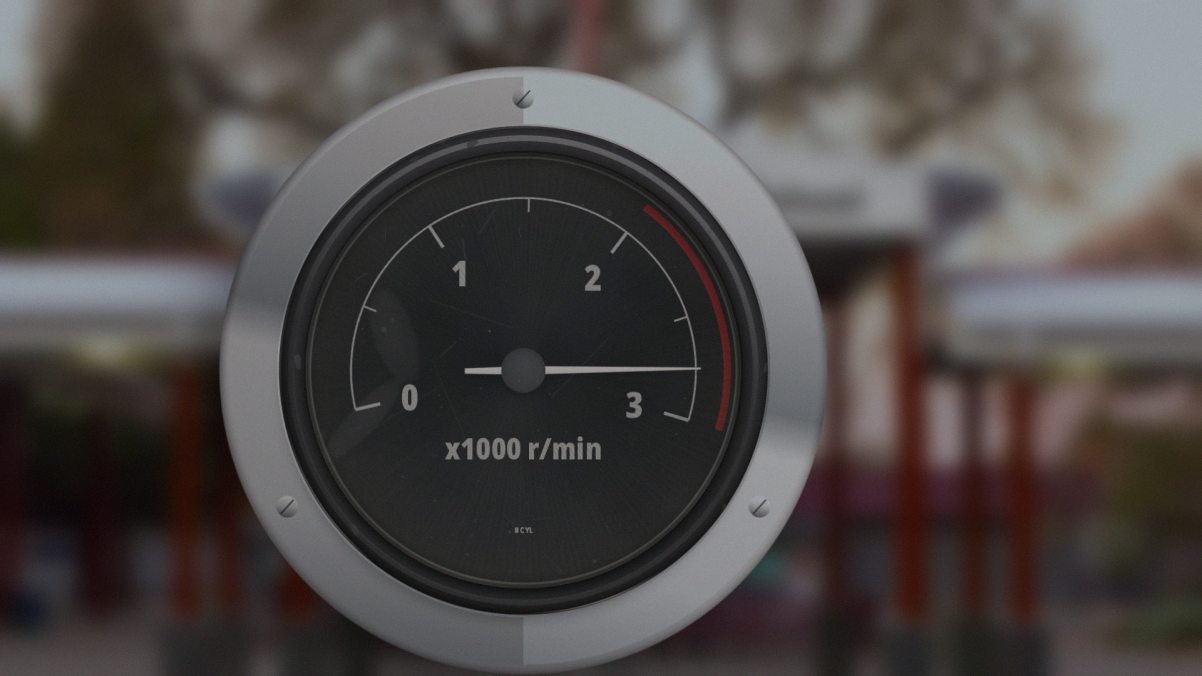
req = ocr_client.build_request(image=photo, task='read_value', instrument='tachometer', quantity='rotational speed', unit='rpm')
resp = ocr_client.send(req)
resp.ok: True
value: 2750 rpm
